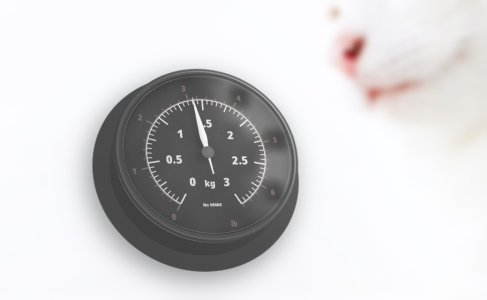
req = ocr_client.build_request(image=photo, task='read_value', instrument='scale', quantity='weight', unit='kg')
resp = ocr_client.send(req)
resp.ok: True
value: 1.4 kg
